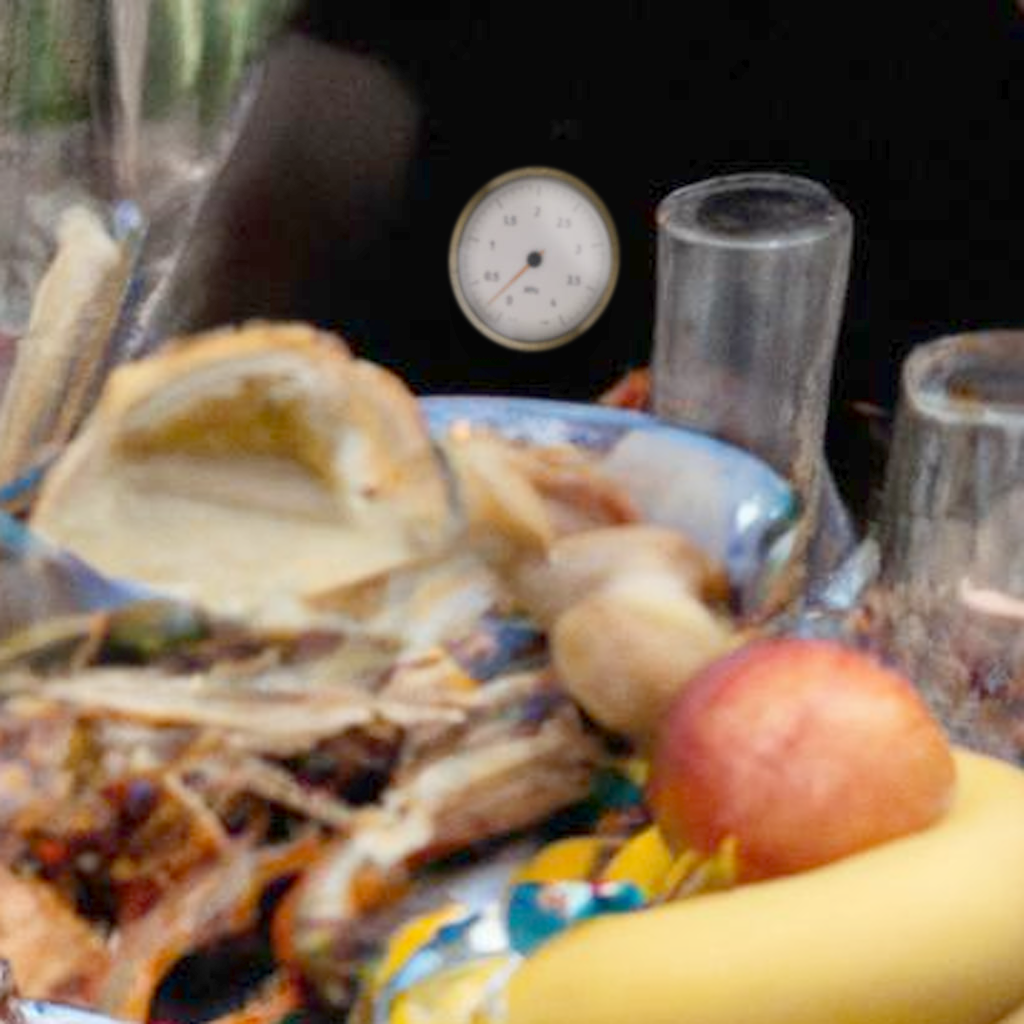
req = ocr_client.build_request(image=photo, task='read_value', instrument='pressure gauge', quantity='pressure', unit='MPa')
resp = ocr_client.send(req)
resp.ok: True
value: 0.2 MPa
